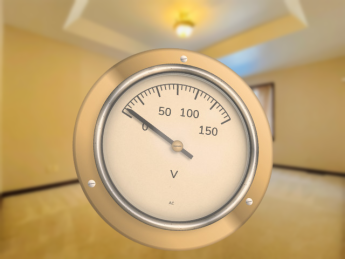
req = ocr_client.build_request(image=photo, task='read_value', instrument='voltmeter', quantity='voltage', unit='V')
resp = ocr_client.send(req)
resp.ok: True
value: 5 V
